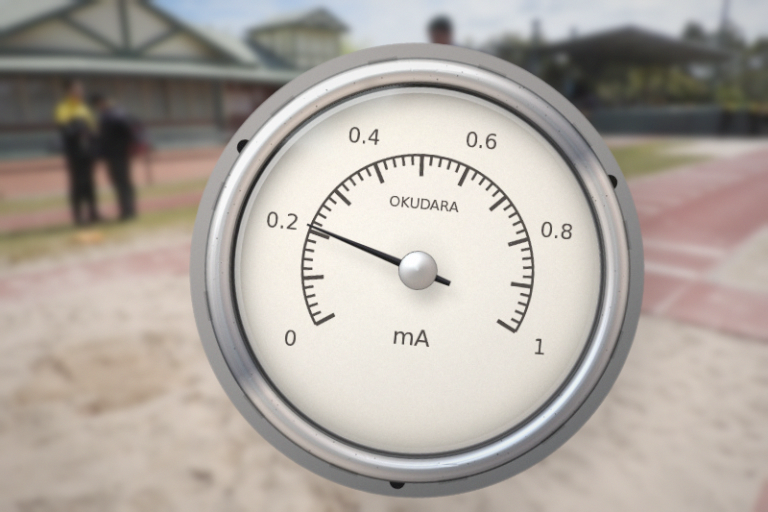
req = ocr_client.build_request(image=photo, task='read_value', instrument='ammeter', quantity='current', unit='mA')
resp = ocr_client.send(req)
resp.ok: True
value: 0.21 mA
